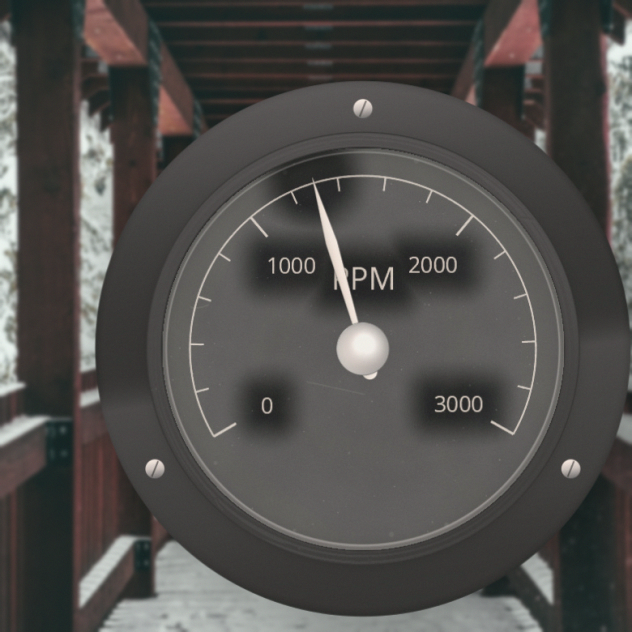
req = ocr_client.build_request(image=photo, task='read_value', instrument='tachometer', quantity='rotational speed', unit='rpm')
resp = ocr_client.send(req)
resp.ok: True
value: 1300 rpm
